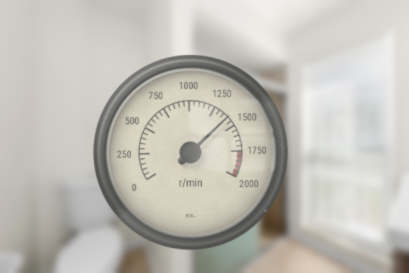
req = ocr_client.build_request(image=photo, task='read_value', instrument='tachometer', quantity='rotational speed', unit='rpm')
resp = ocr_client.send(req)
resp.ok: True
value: 1400 rpm
